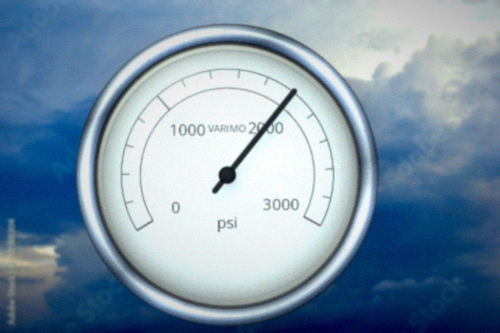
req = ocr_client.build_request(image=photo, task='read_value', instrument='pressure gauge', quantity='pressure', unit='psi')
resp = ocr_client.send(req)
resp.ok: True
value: 2000 psi
